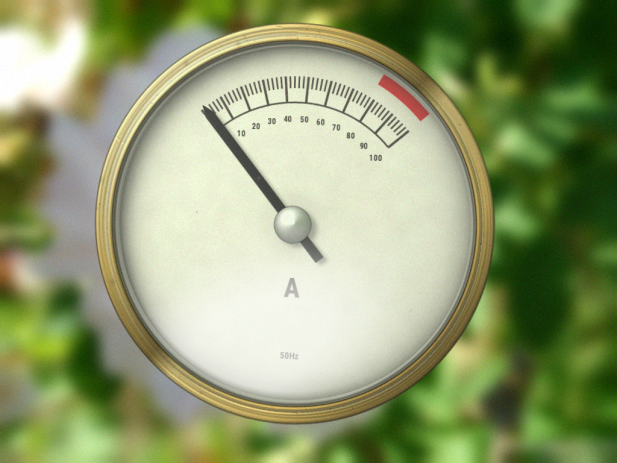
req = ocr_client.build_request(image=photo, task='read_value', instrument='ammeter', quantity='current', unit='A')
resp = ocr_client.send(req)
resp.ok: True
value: 2 A
